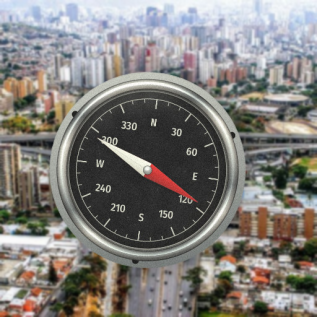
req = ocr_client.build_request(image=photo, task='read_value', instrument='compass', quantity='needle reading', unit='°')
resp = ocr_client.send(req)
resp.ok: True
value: 115 °
